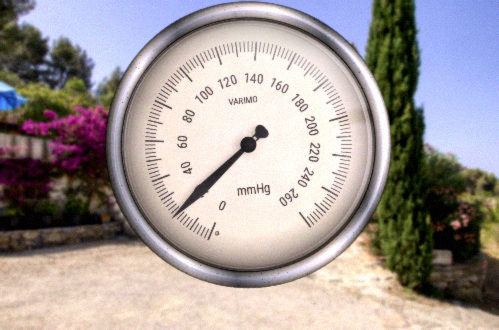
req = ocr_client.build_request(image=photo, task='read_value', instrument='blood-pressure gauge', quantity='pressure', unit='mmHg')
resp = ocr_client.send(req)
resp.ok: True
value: 20 mmHg
